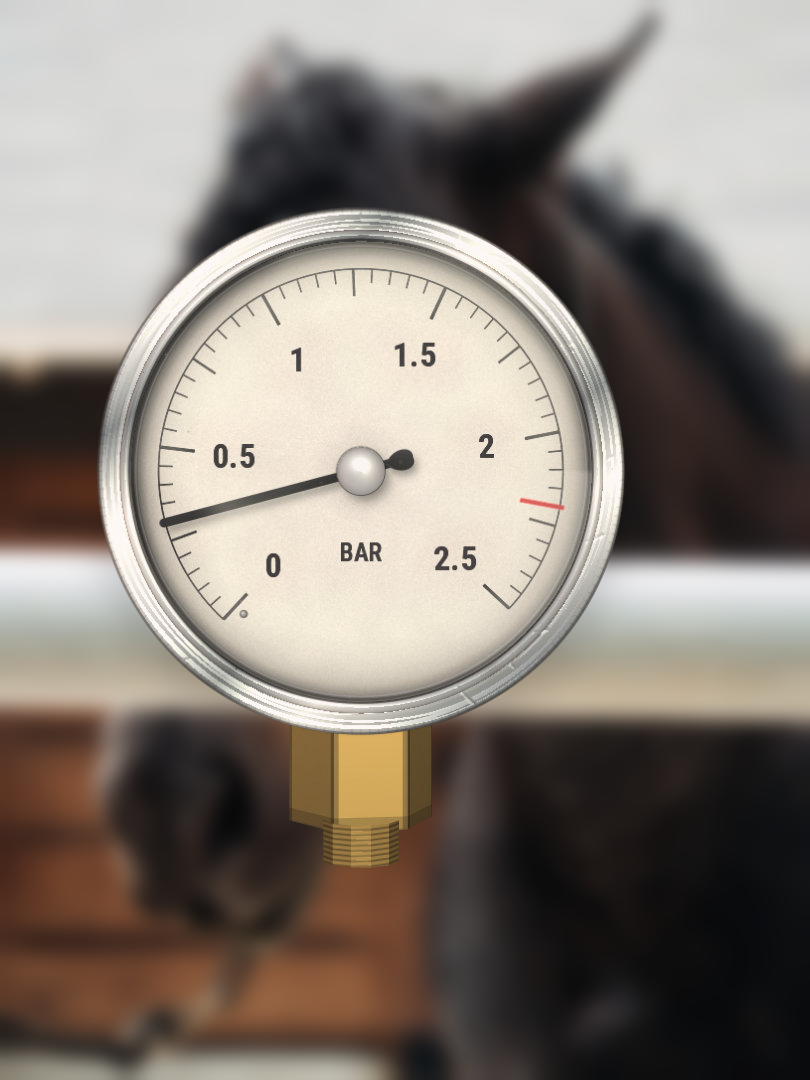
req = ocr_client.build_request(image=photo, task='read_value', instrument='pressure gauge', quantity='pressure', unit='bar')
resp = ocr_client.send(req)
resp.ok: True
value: 0.3 bar
